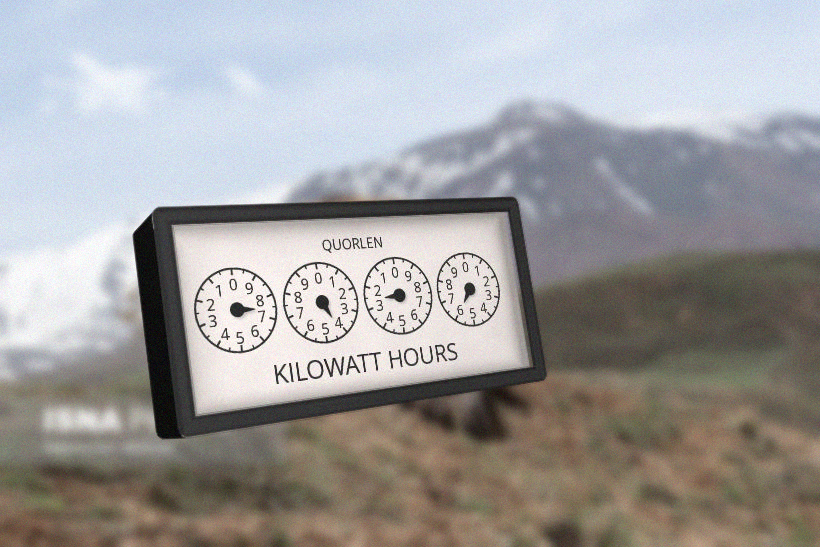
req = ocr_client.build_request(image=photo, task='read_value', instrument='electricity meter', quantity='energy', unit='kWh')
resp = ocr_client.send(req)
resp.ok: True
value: 7426 kWh
